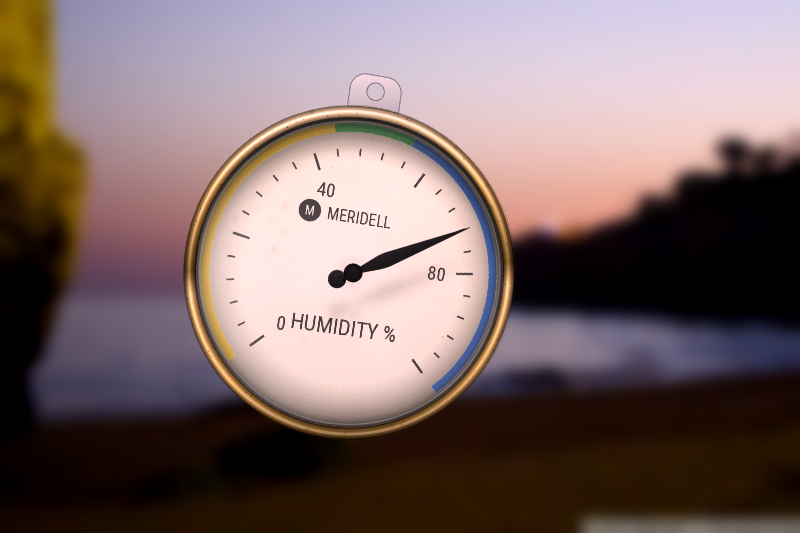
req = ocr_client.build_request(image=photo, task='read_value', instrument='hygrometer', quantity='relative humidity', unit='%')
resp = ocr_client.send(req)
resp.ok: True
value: 72 %
